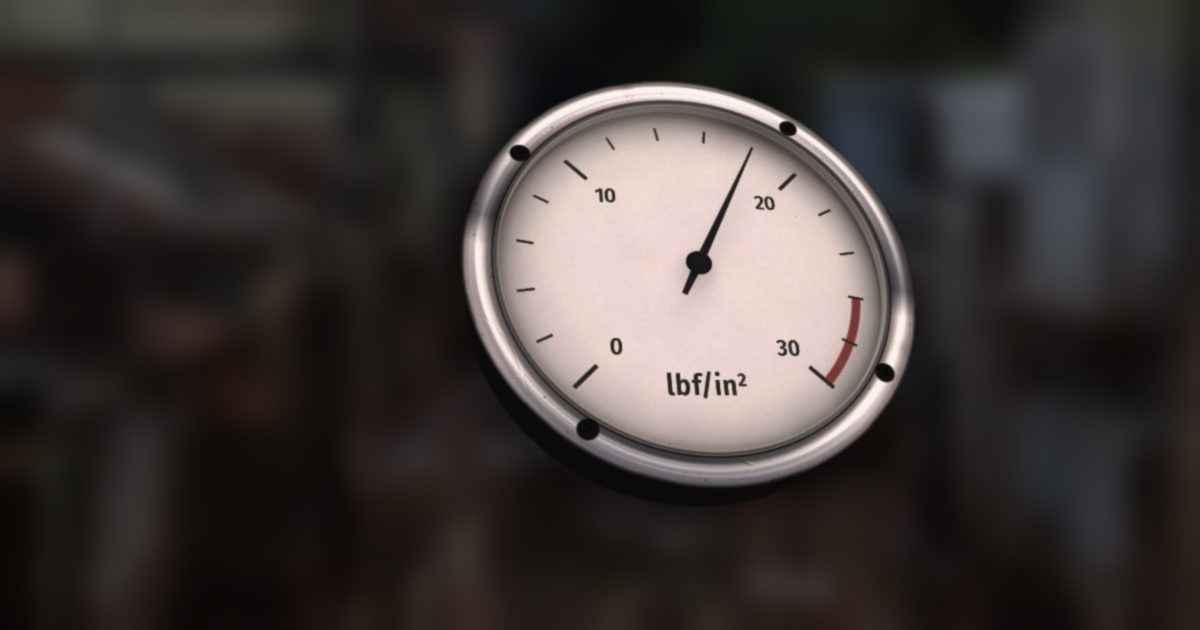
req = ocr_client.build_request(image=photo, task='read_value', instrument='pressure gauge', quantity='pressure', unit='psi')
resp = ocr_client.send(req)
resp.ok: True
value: 18 psi
